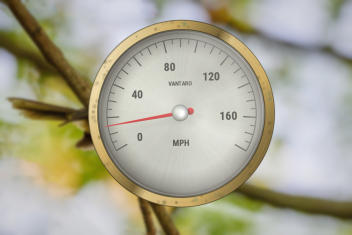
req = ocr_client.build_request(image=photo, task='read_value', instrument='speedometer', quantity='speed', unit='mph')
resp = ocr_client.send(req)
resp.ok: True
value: 15 mph
